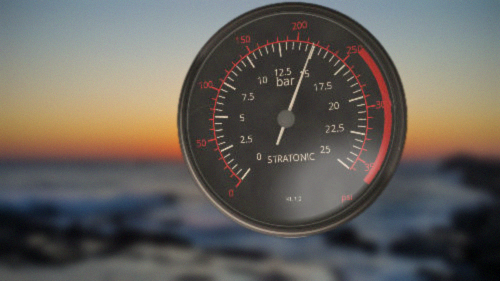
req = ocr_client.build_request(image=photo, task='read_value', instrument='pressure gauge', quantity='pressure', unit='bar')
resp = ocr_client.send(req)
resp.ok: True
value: 15 bar
